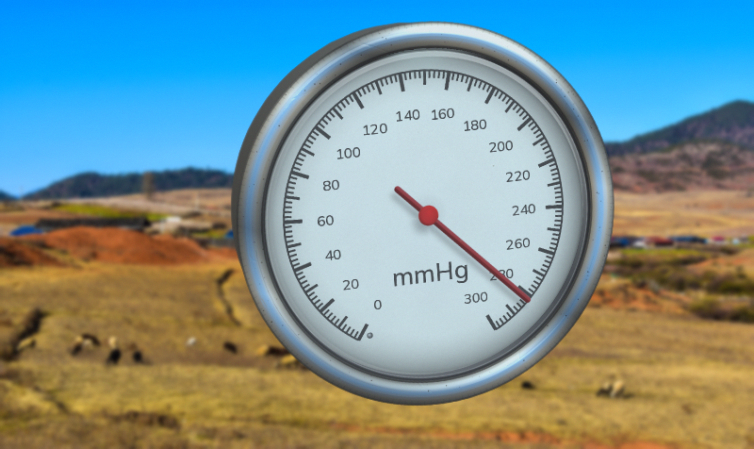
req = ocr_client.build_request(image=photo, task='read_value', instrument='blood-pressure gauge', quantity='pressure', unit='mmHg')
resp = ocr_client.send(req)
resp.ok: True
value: 282 mmHg
